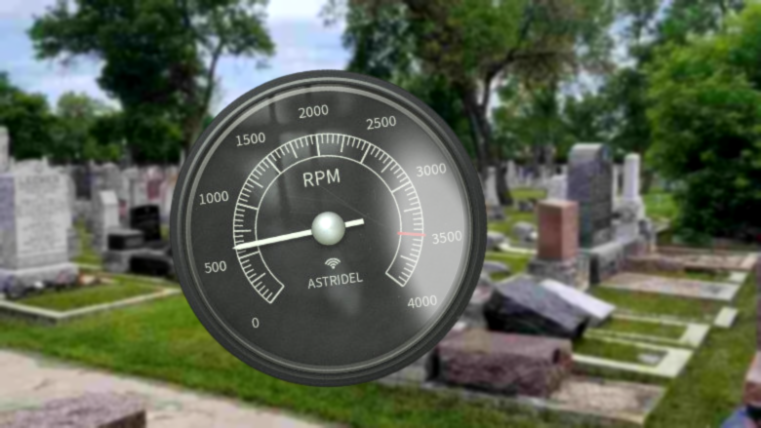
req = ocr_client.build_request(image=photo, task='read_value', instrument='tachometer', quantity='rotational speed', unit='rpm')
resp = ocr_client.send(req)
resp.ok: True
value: 600 rpm
